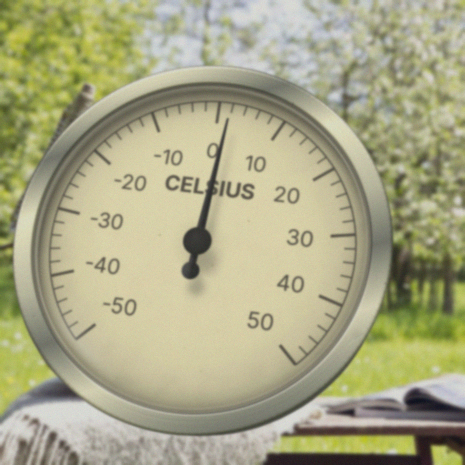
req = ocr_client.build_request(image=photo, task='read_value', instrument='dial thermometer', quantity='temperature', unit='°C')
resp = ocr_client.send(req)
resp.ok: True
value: 2 °C
